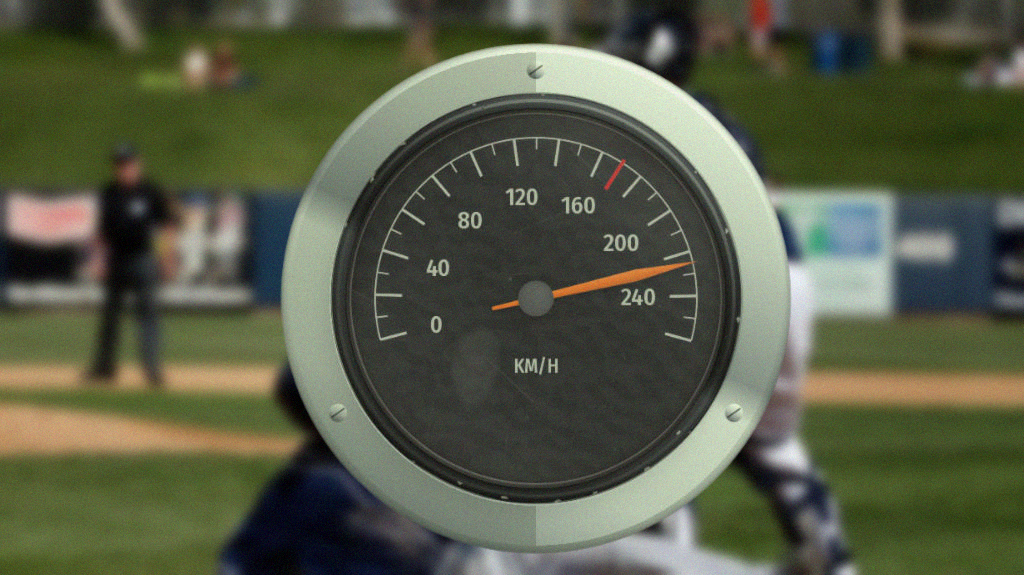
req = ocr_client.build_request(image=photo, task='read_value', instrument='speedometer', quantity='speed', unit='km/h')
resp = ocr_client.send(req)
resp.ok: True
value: 225 km/h
